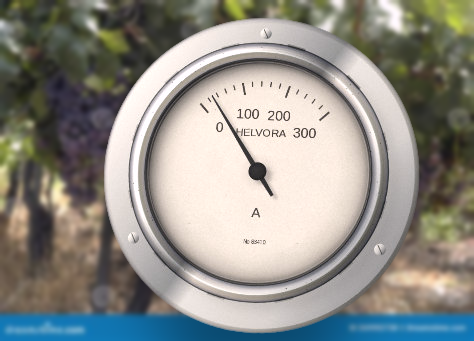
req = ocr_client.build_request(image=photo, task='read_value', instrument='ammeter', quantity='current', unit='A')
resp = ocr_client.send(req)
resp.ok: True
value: 30 A
